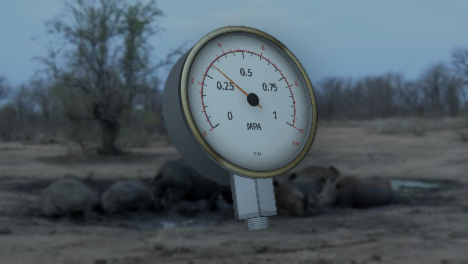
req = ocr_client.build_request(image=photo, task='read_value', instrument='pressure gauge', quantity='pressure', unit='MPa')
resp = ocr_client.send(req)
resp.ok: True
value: 0.3 MPa
